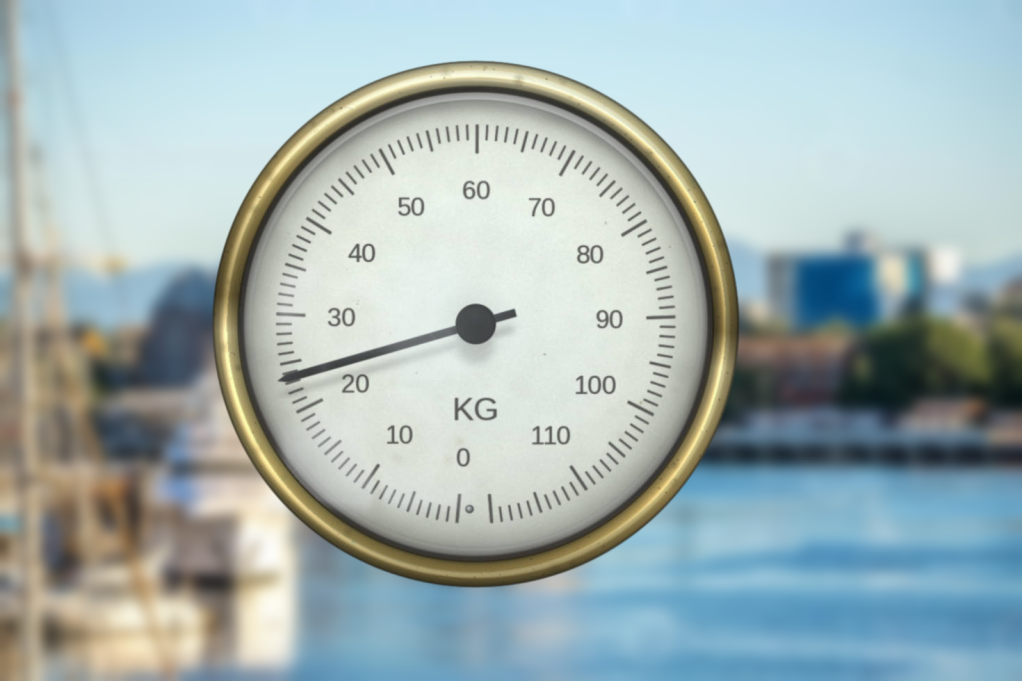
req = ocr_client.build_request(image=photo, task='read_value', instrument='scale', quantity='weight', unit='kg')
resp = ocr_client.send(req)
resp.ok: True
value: 23.5 kg
